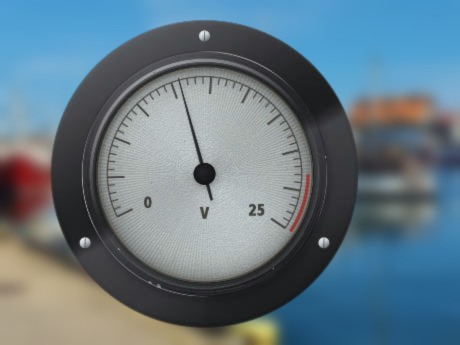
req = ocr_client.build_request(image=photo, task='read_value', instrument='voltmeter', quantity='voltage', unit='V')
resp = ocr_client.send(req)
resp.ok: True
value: 10.5 V
